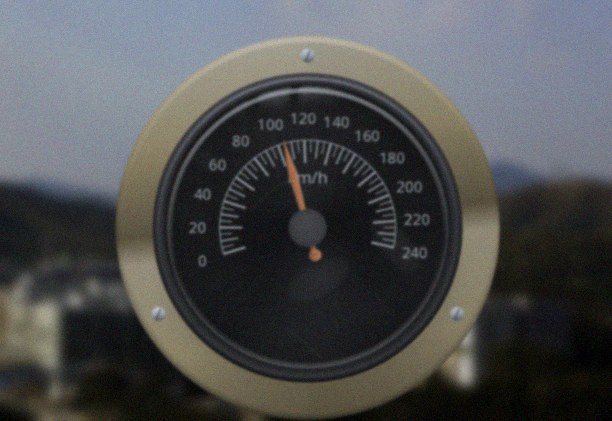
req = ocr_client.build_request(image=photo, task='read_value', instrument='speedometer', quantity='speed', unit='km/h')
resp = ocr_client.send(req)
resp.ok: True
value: 105 km/h
